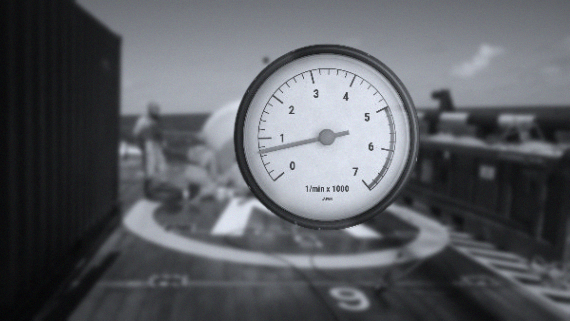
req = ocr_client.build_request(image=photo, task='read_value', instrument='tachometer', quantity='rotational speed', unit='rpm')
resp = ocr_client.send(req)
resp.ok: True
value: 700 rpm
